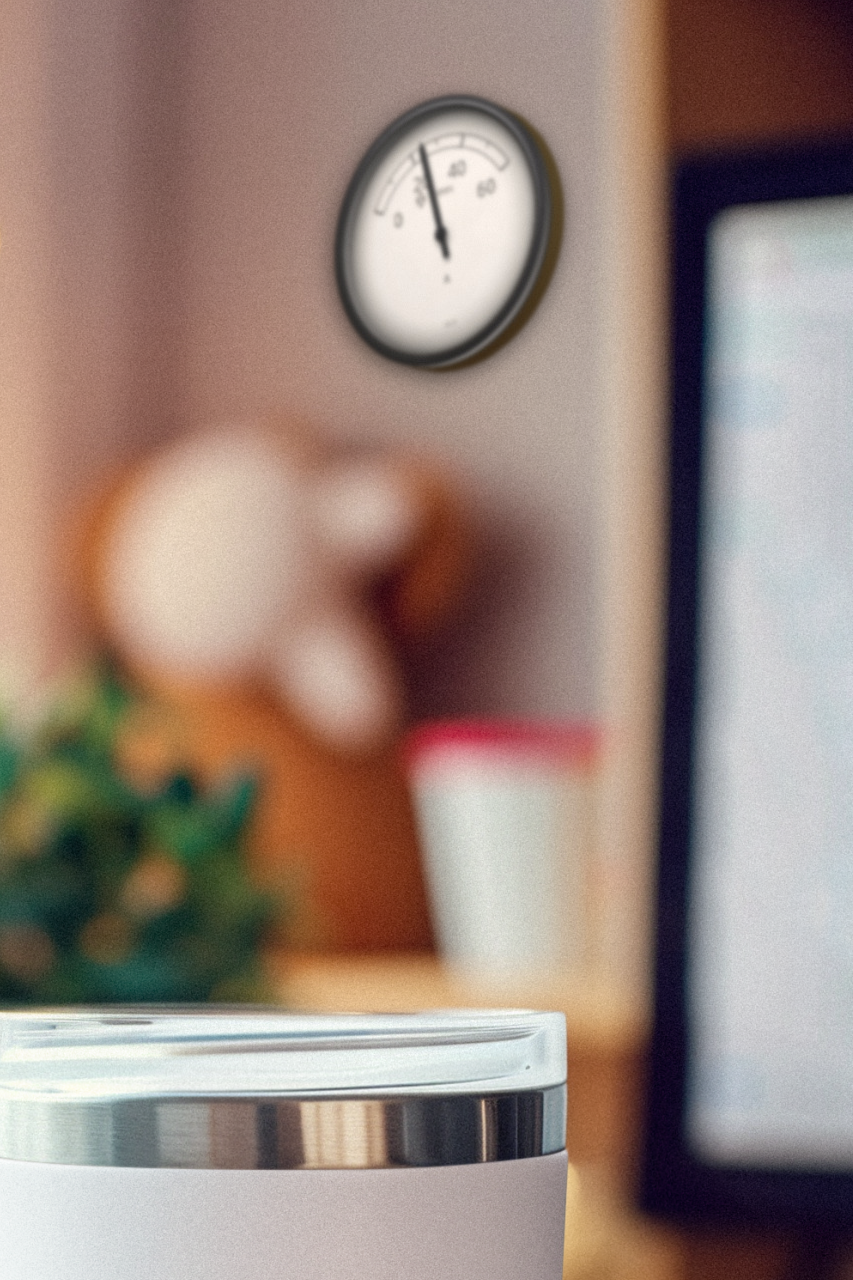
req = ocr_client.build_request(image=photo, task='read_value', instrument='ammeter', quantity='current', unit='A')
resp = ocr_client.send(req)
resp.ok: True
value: 25 A
